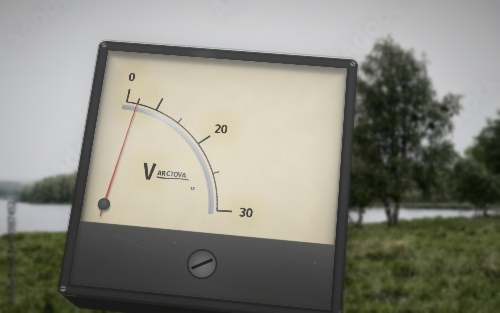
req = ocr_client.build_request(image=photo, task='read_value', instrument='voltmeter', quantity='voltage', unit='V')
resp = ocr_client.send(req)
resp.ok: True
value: 5 V
